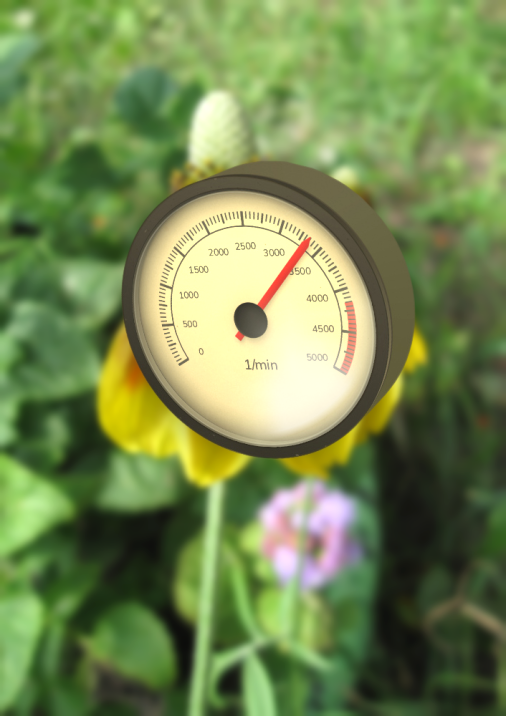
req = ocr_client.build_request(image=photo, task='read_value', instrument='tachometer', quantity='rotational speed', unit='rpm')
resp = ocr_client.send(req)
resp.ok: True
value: 3350 rpm
